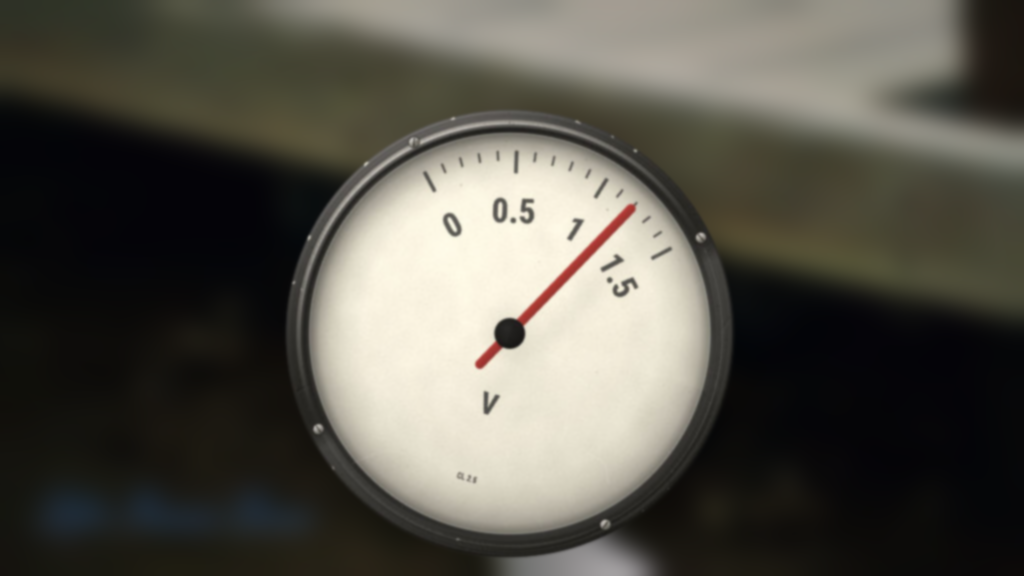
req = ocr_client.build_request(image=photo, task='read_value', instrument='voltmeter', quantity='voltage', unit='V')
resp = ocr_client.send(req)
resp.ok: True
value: 1.2 V
